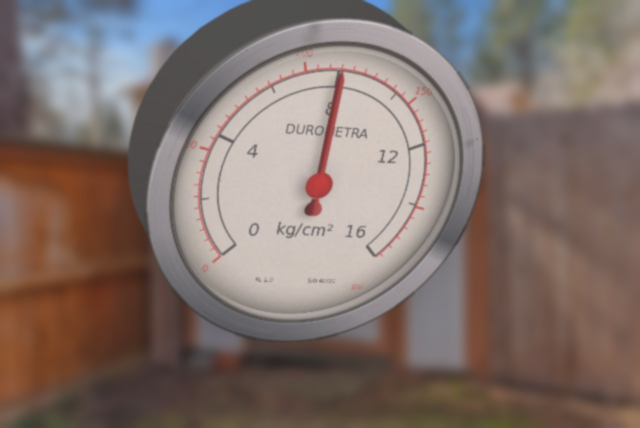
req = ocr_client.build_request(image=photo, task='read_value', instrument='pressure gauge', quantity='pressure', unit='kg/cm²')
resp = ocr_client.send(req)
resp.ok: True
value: 8 kg/cm²
